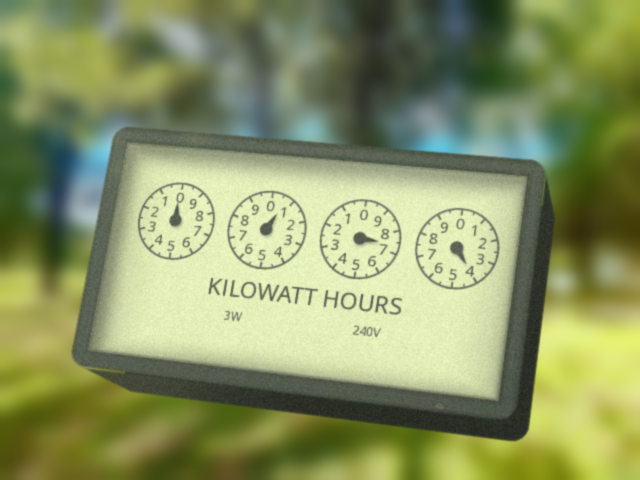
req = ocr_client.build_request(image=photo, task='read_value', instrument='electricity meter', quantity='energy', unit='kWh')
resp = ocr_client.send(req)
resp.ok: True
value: 74 kWh
